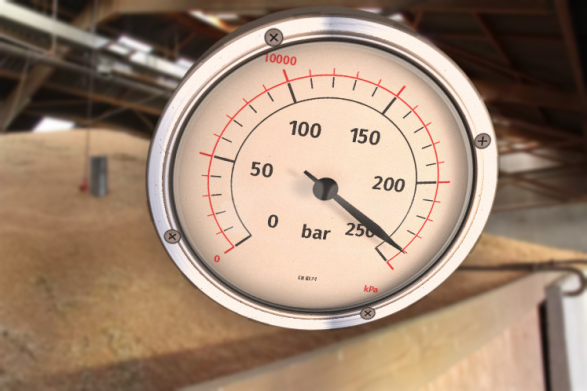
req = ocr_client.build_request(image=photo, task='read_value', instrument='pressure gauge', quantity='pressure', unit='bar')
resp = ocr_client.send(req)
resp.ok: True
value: 240 bar
